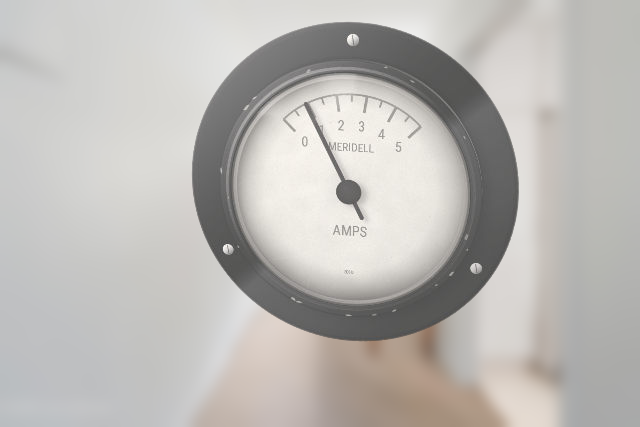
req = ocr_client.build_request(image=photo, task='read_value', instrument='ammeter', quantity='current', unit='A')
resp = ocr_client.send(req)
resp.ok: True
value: 1 A
